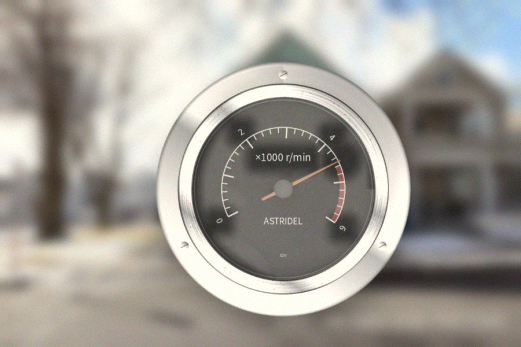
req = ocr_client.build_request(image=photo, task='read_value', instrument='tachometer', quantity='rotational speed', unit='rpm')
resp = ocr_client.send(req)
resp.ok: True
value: 4500 rpm
